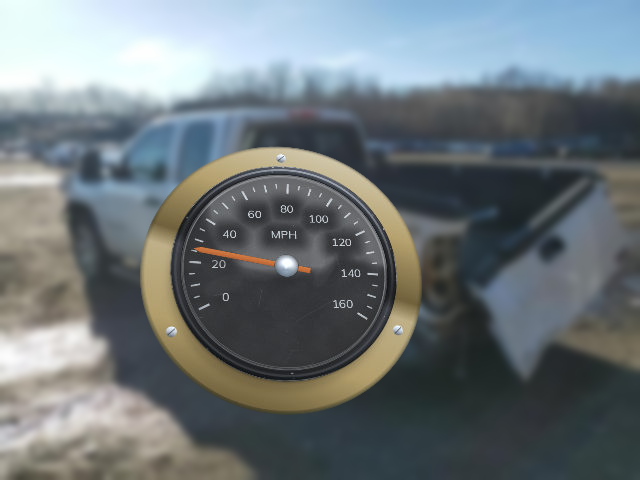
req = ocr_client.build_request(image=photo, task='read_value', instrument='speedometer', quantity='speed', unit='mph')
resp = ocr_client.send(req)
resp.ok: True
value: 25 mph
